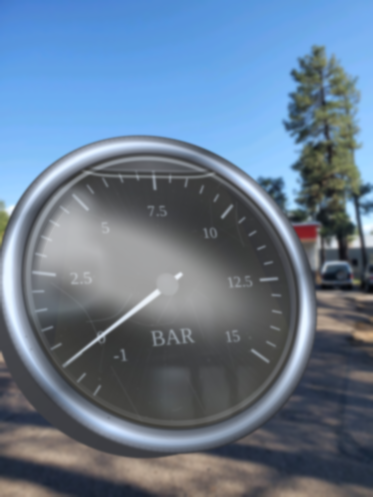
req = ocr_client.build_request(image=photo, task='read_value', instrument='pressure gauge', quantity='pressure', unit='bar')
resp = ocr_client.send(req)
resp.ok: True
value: 0 bar
